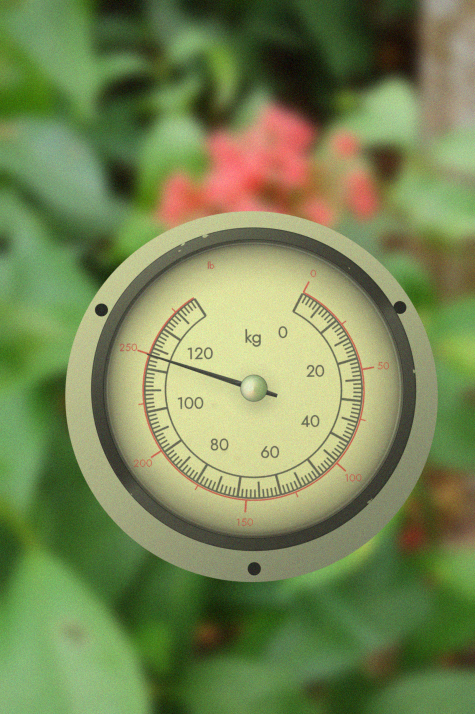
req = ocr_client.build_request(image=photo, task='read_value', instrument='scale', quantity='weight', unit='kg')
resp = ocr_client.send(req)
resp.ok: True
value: 113 kg
